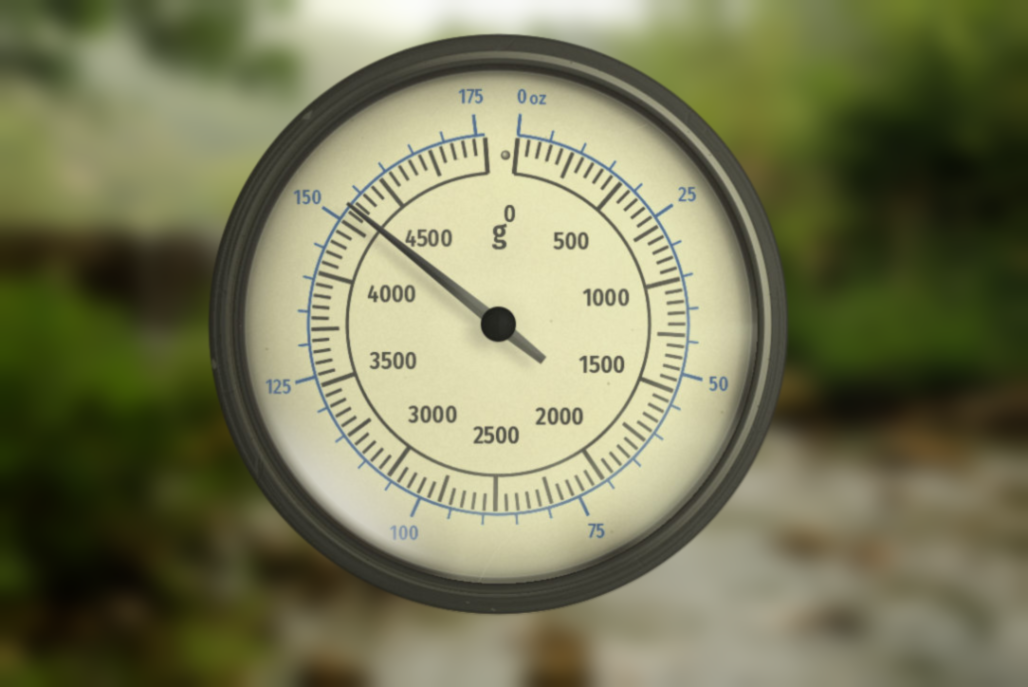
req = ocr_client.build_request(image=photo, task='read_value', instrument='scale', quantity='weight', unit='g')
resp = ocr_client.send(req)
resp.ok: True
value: 4325 g
